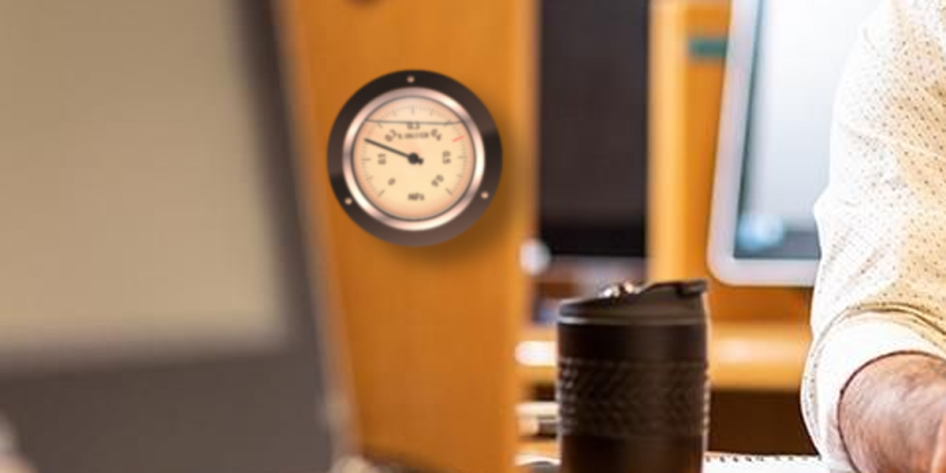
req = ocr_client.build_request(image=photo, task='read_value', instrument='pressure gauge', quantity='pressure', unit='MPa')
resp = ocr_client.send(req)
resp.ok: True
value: 0.15 MPa
